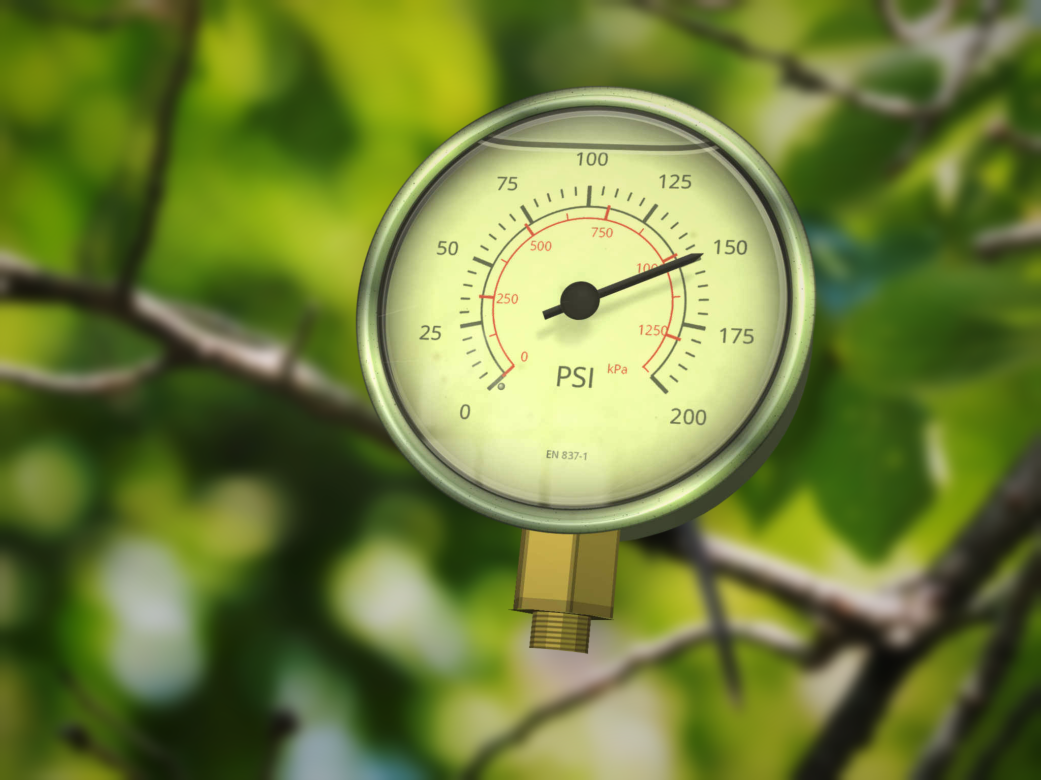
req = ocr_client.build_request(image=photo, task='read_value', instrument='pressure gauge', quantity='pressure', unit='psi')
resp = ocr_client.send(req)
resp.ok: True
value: 150 psi
